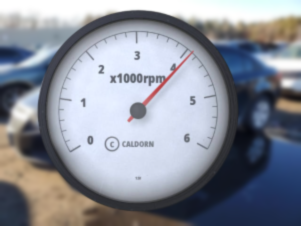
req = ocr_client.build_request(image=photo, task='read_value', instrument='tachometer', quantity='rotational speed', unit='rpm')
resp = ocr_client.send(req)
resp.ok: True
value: 4100 rpm
